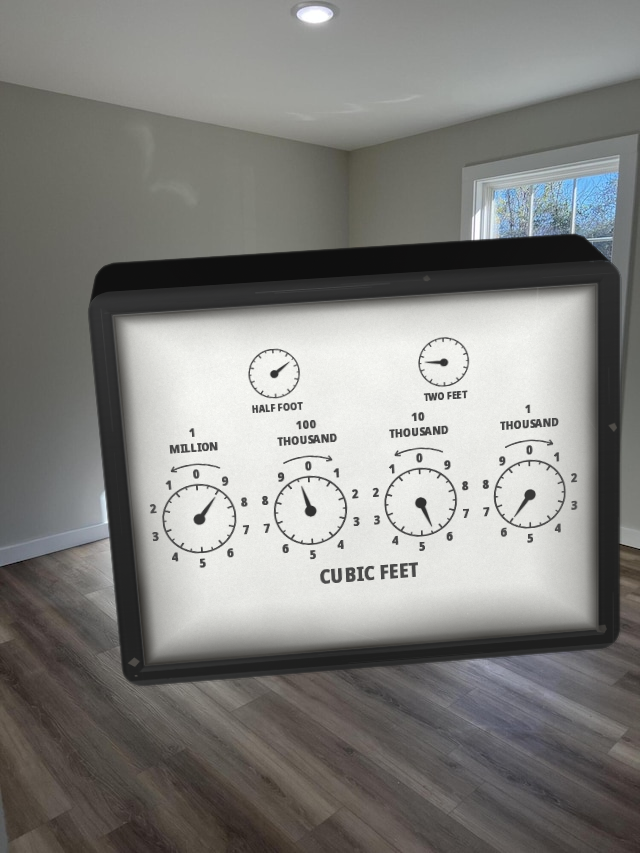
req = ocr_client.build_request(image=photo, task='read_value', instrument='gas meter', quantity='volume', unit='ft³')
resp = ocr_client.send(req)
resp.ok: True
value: 895600 ft³
